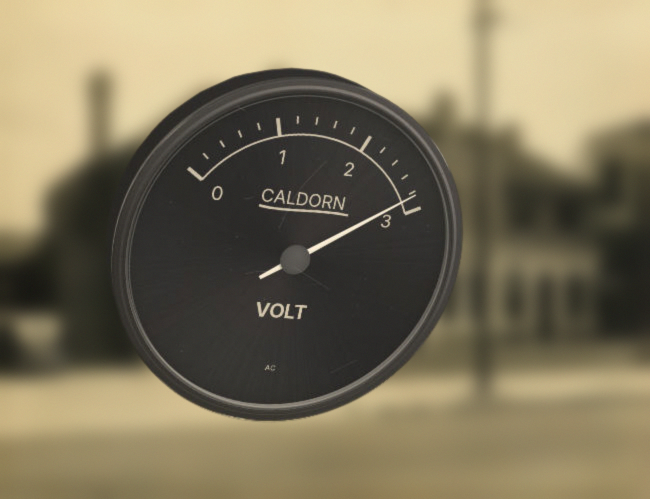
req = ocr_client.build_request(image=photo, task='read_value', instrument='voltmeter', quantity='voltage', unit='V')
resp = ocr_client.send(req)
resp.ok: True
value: 2.8 V
